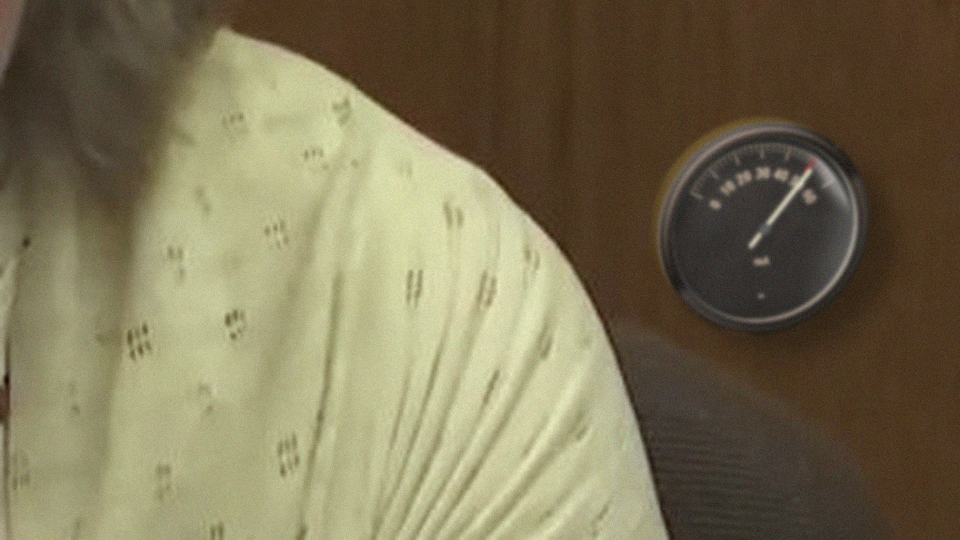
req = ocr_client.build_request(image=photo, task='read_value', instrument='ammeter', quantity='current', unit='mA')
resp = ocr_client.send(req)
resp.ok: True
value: 50 mA
